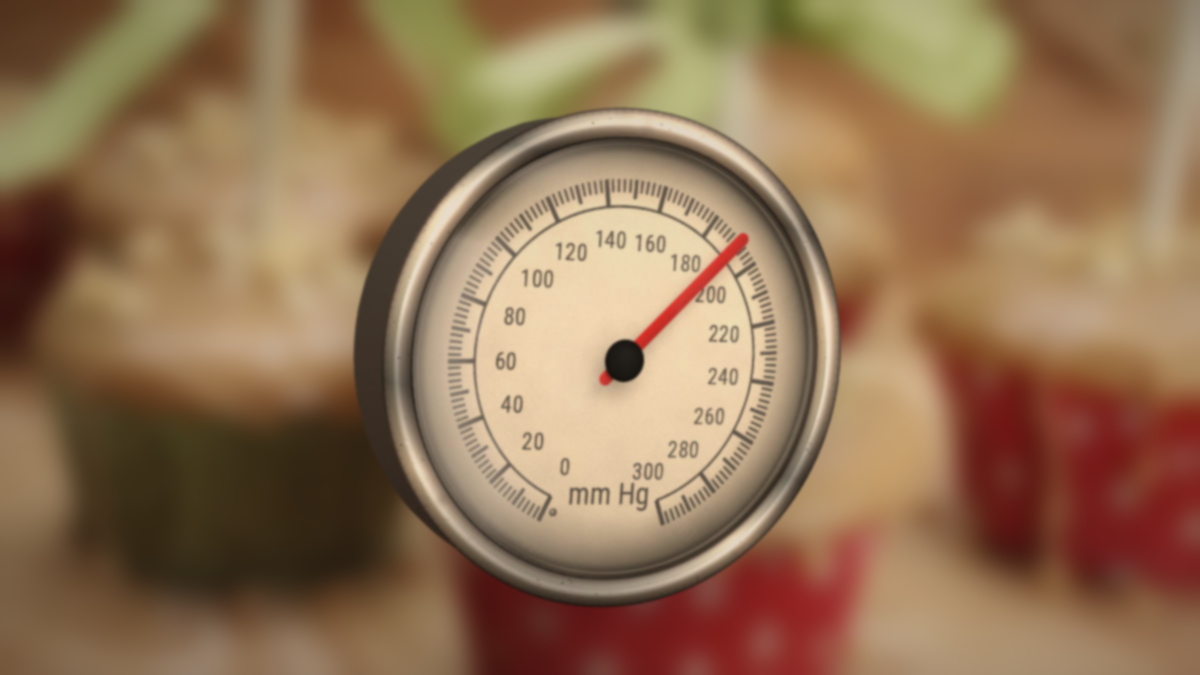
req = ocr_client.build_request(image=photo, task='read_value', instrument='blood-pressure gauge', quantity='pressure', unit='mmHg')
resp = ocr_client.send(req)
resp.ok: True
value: 190 mmHg
